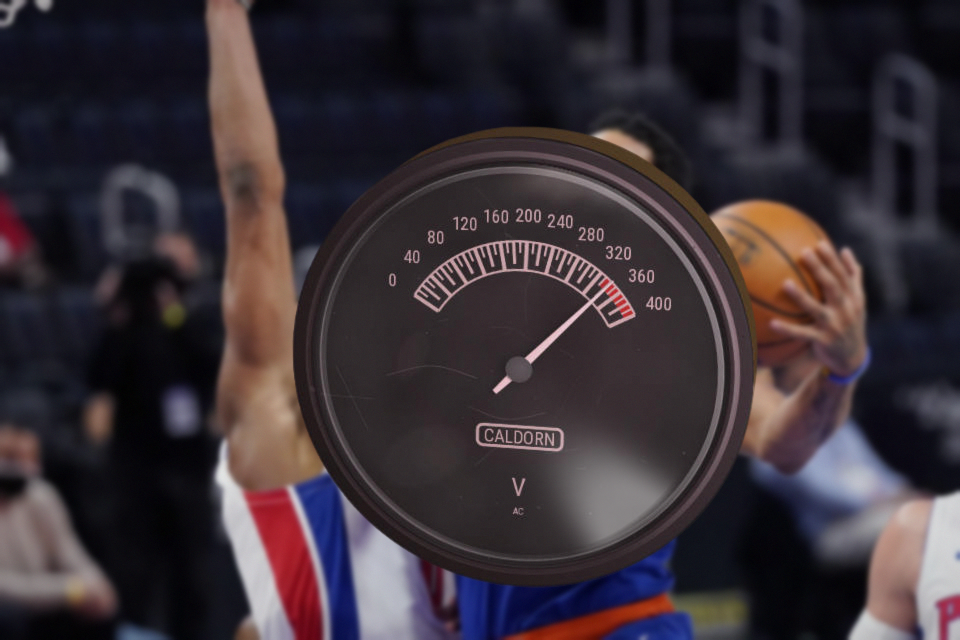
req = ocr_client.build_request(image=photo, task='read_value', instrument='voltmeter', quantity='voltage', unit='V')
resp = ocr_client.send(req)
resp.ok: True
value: 340 V
